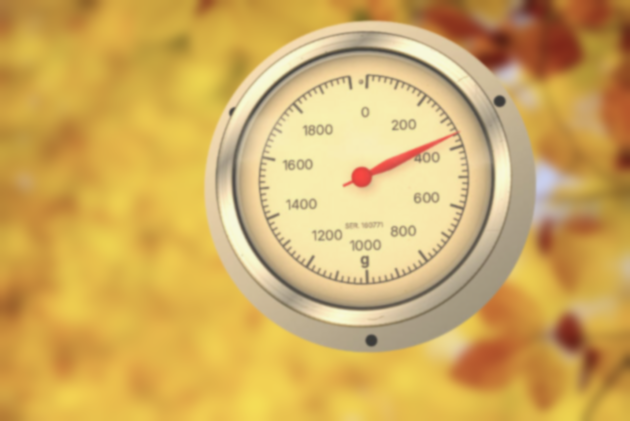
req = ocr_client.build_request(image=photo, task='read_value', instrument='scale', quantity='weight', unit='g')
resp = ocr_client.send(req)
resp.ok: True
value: 360 g
